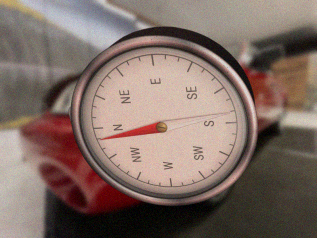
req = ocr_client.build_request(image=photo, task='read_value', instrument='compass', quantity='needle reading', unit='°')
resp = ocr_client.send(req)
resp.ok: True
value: 350 °
